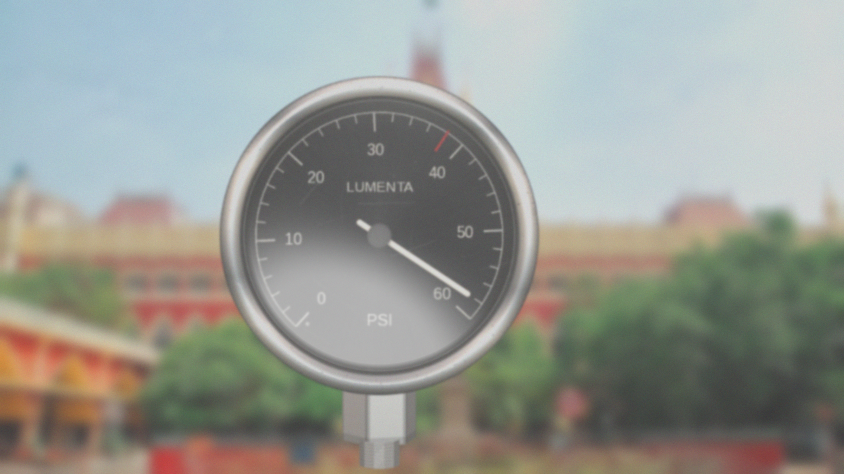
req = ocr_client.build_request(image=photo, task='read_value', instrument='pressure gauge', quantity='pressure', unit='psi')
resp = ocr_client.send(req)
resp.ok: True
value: 58 psi
